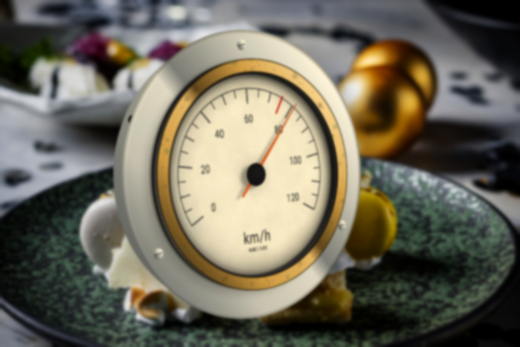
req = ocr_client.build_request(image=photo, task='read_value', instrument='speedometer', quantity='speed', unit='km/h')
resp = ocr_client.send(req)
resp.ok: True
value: 80 km/h
